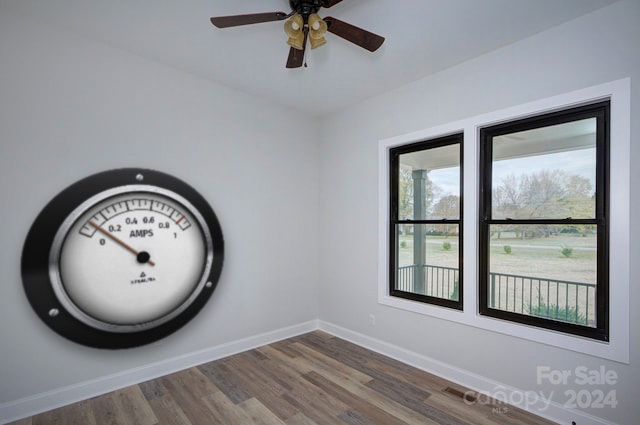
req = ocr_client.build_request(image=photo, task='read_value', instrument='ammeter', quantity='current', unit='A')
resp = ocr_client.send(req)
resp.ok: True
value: 0.1 A
